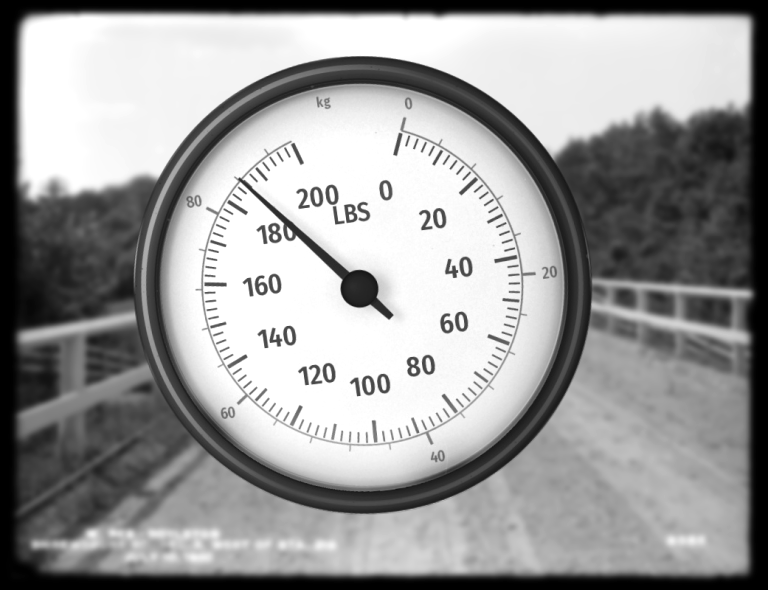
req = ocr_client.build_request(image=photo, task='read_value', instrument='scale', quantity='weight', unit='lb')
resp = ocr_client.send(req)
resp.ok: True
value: 186 lb
